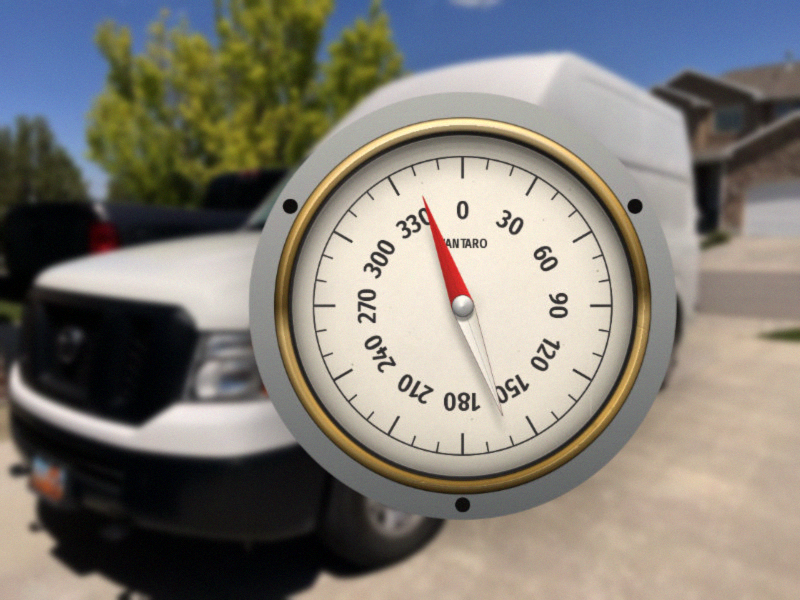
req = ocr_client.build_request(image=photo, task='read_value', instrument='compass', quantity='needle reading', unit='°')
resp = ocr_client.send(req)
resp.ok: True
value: 340 °
